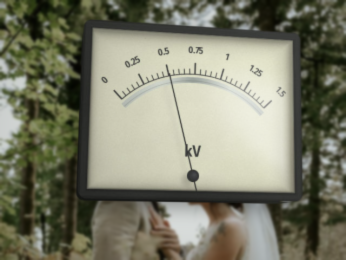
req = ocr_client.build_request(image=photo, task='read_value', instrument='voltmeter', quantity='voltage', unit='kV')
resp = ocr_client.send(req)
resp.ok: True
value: 0.5 kV
